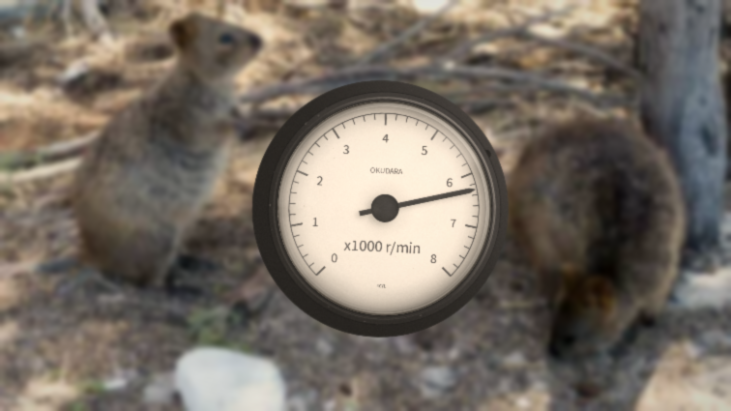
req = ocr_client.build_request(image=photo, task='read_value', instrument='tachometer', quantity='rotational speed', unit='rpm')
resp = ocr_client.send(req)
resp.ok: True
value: 6300 rpm
